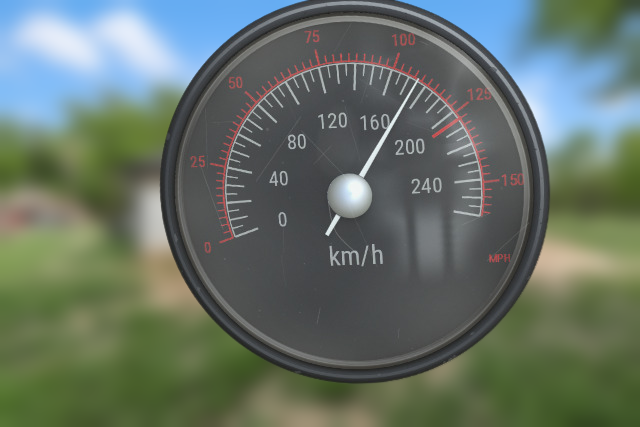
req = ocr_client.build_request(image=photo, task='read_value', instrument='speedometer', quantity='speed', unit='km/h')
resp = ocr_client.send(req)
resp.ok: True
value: 175 km/h
